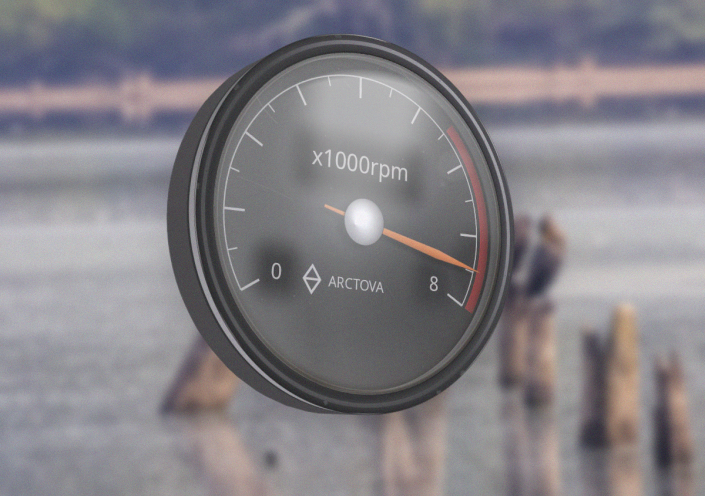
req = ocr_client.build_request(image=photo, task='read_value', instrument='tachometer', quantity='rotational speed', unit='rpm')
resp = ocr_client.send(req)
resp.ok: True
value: 7500 rpm
